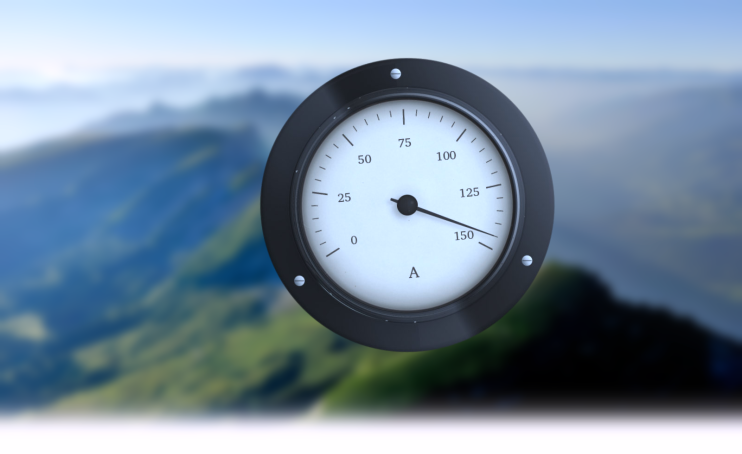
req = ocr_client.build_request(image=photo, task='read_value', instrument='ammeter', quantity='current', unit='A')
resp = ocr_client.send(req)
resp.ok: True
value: 145 A
